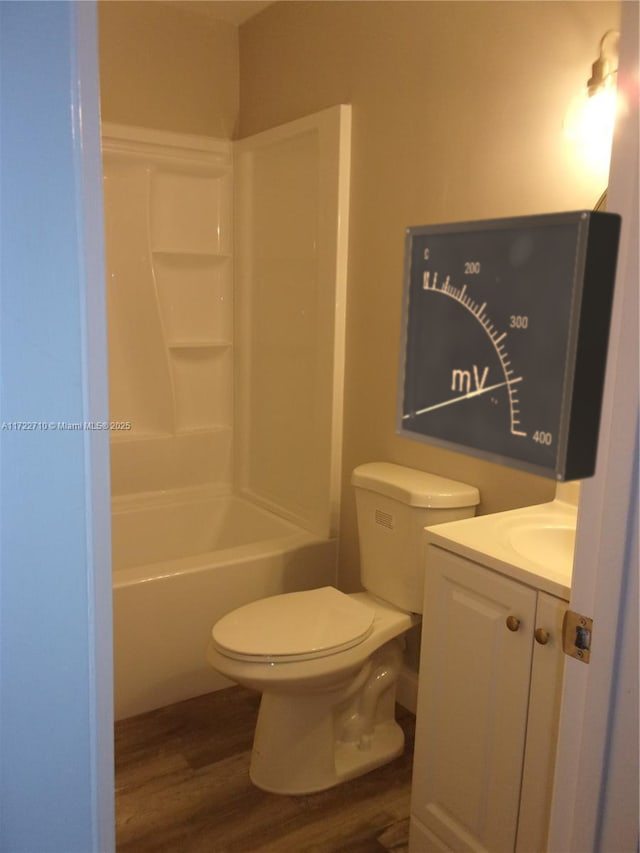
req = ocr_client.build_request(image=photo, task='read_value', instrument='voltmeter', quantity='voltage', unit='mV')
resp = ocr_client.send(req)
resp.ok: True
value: 350 mV
